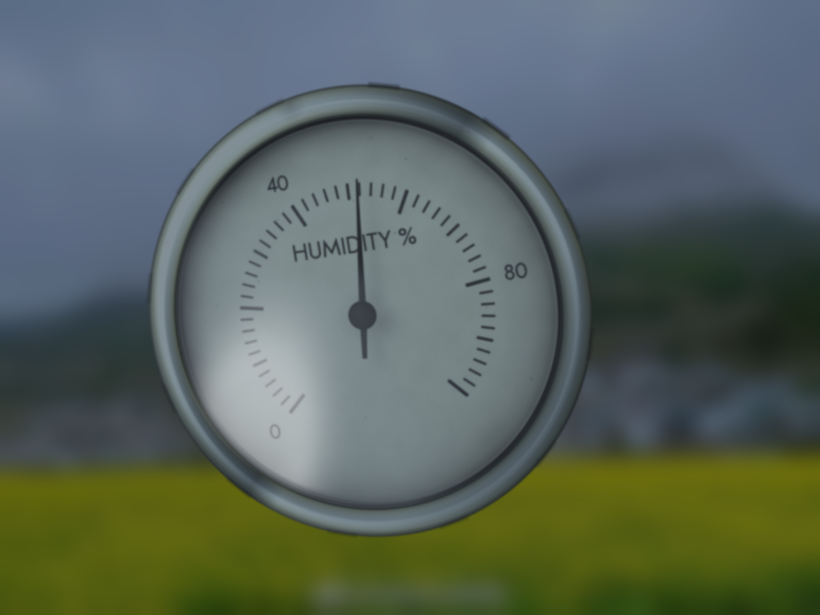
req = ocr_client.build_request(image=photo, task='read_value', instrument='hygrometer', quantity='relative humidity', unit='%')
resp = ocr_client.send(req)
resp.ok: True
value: 52 %
